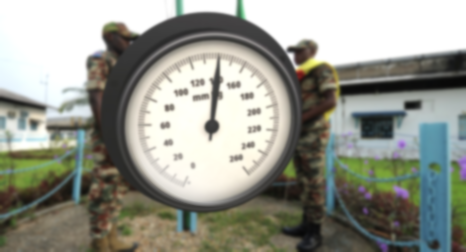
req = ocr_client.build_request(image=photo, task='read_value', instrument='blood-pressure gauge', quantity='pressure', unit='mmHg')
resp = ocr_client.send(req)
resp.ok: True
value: 140 mmHg
